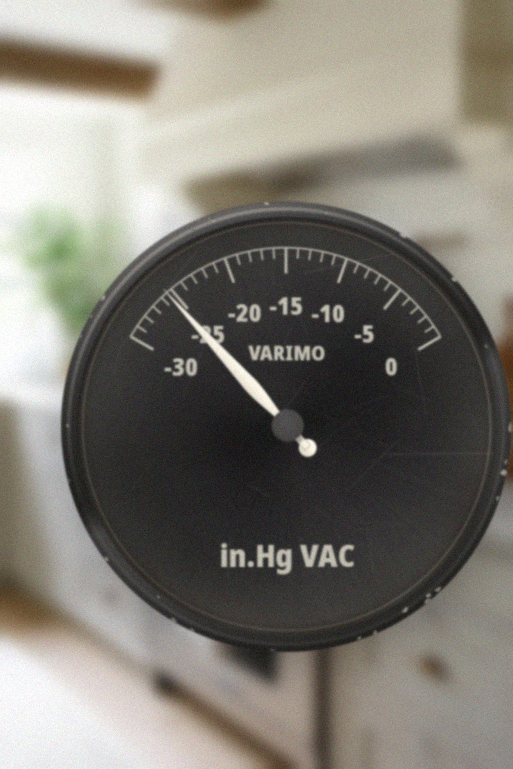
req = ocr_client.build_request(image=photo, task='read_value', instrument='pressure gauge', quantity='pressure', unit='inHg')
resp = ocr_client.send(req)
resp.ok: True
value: -25.5 inHg
